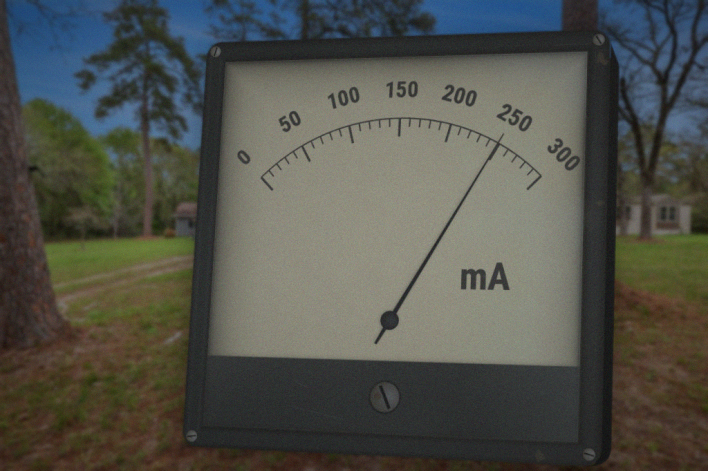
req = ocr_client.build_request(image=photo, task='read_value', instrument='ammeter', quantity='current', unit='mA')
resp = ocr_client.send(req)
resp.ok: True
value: 250 mA
